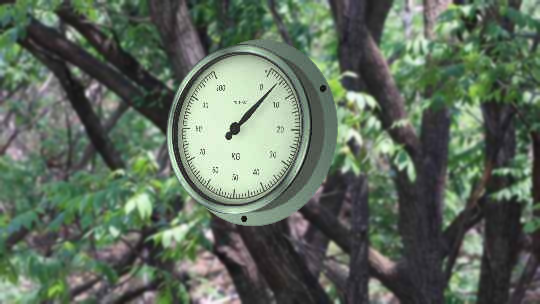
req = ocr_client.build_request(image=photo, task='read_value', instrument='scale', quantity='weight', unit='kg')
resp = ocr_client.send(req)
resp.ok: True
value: 5 kg
